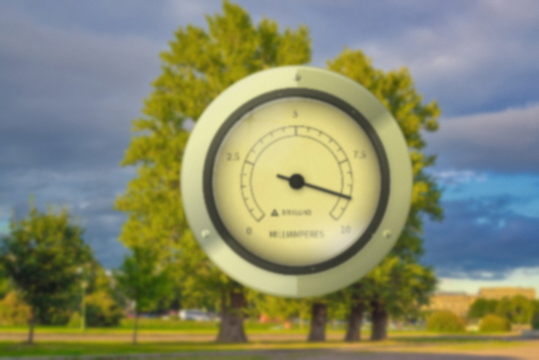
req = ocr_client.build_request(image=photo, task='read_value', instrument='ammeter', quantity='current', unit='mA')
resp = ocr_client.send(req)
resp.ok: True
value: 9 mA
